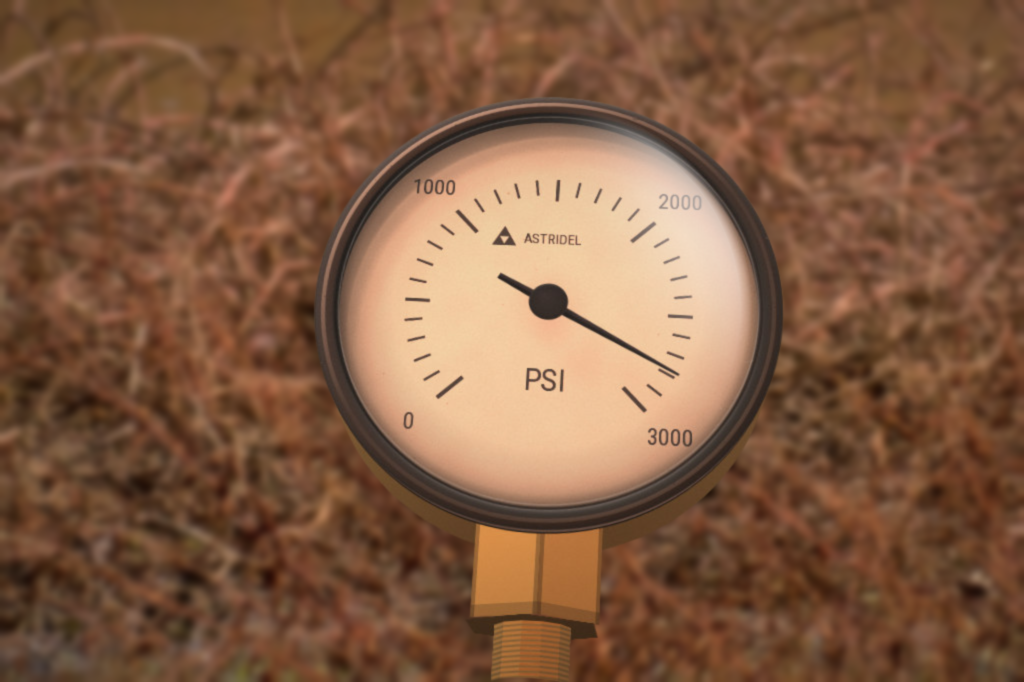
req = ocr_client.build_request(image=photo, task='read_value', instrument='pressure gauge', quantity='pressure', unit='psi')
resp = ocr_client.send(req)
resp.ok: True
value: 2800 psi
